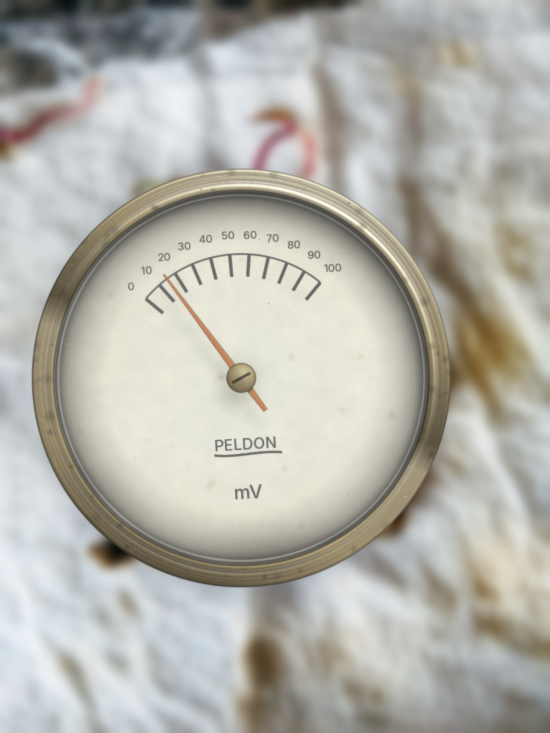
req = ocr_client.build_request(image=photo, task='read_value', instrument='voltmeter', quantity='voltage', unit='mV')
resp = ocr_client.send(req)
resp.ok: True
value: 15 mV
